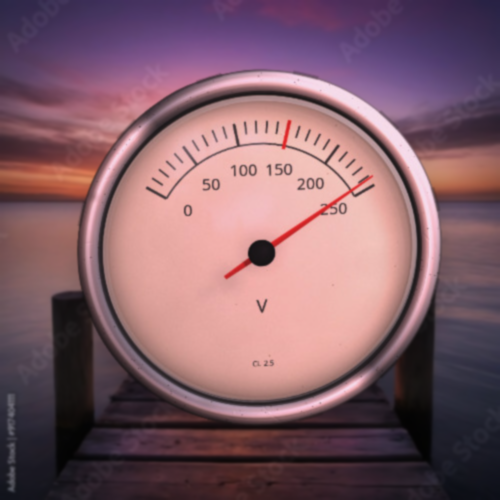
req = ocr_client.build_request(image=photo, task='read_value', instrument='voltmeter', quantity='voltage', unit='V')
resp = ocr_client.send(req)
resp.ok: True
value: 240 V
